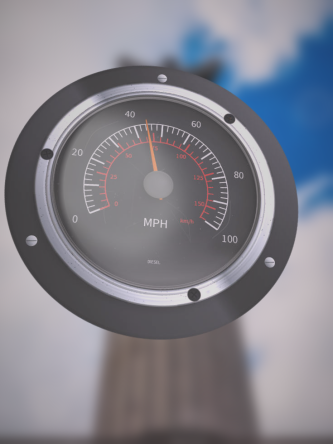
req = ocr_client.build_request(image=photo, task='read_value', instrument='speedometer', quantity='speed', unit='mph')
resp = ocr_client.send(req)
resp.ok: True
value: 44 mph
